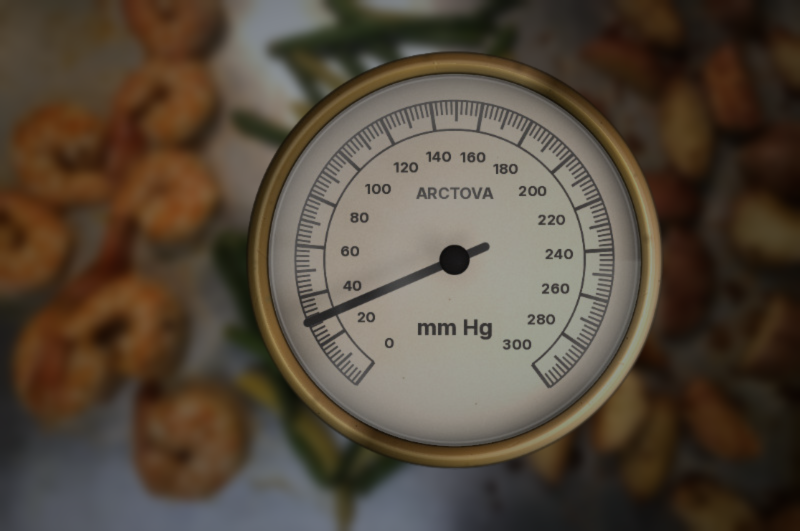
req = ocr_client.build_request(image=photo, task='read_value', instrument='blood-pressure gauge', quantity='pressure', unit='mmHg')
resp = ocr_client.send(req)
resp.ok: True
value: 30 mmHg
